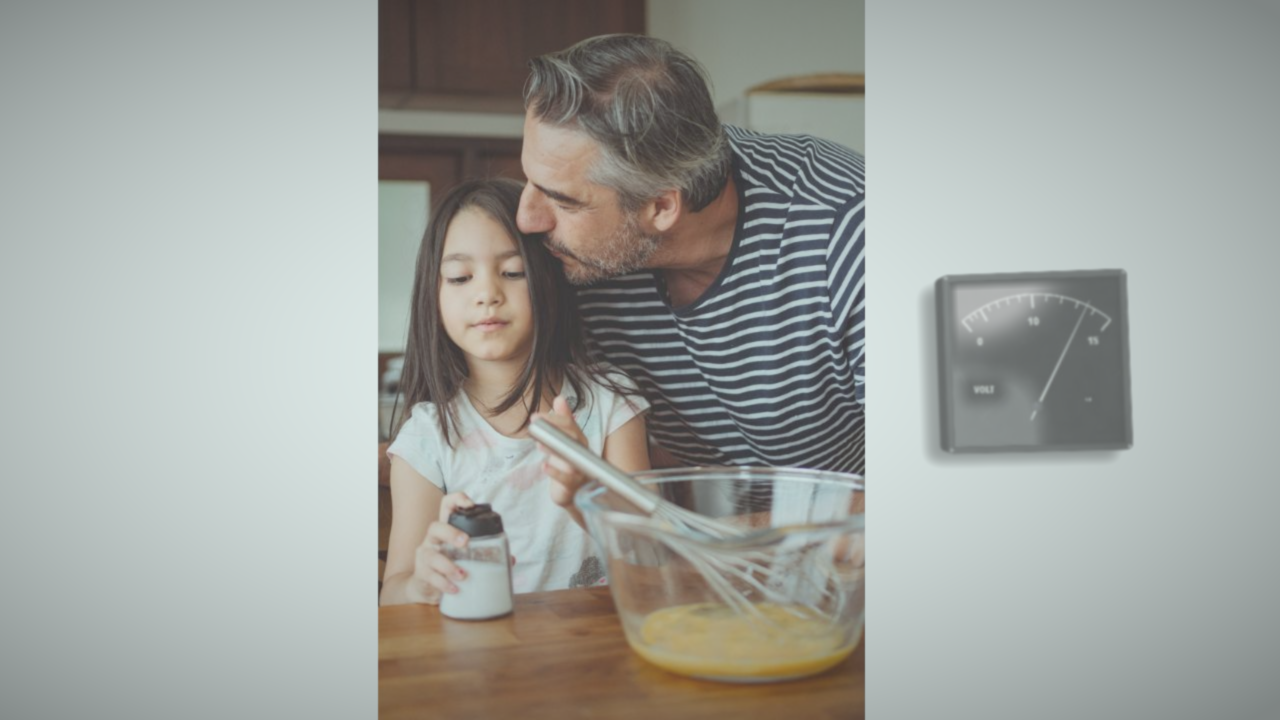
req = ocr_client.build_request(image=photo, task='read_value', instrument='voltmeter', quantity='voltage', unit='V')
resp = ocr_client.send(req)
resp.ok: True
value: 13.5 V
